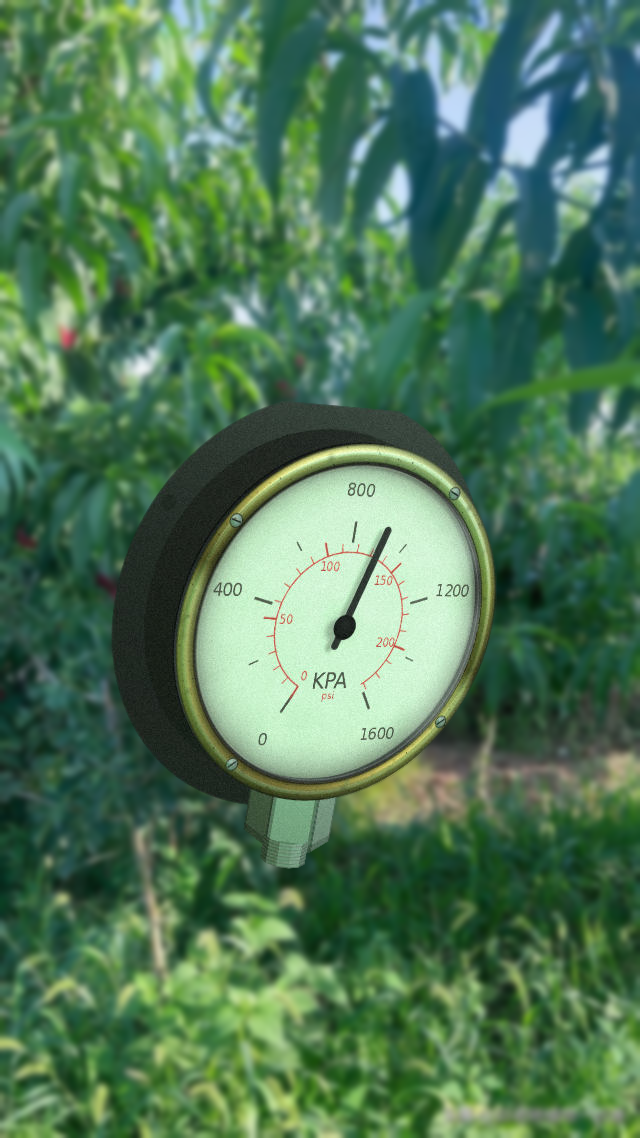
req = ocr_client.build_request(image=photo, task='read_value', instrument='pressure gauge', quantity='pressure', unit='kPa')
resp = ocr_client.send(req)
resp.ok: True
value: 900 kPa
